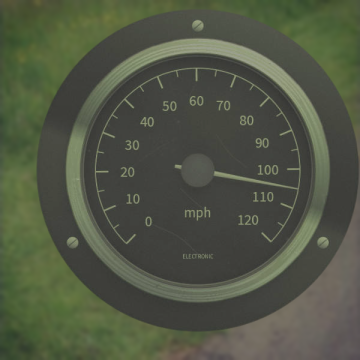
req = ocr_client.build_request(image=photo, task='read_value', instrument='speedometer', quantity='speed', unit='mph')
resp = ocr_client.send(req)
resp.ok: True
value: 105 mph
